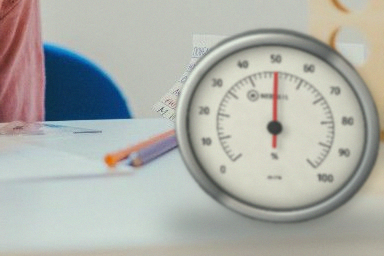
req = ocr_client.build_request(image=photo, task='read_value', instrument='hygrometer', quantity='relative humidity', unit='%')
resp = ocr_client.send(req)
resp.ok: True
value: 50 %
